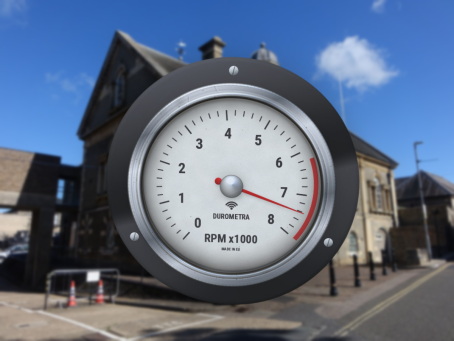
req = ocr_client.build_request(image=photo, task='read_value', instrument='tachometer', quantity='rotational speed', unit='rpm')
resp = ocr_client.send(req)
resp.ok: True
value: 7400 rpm
